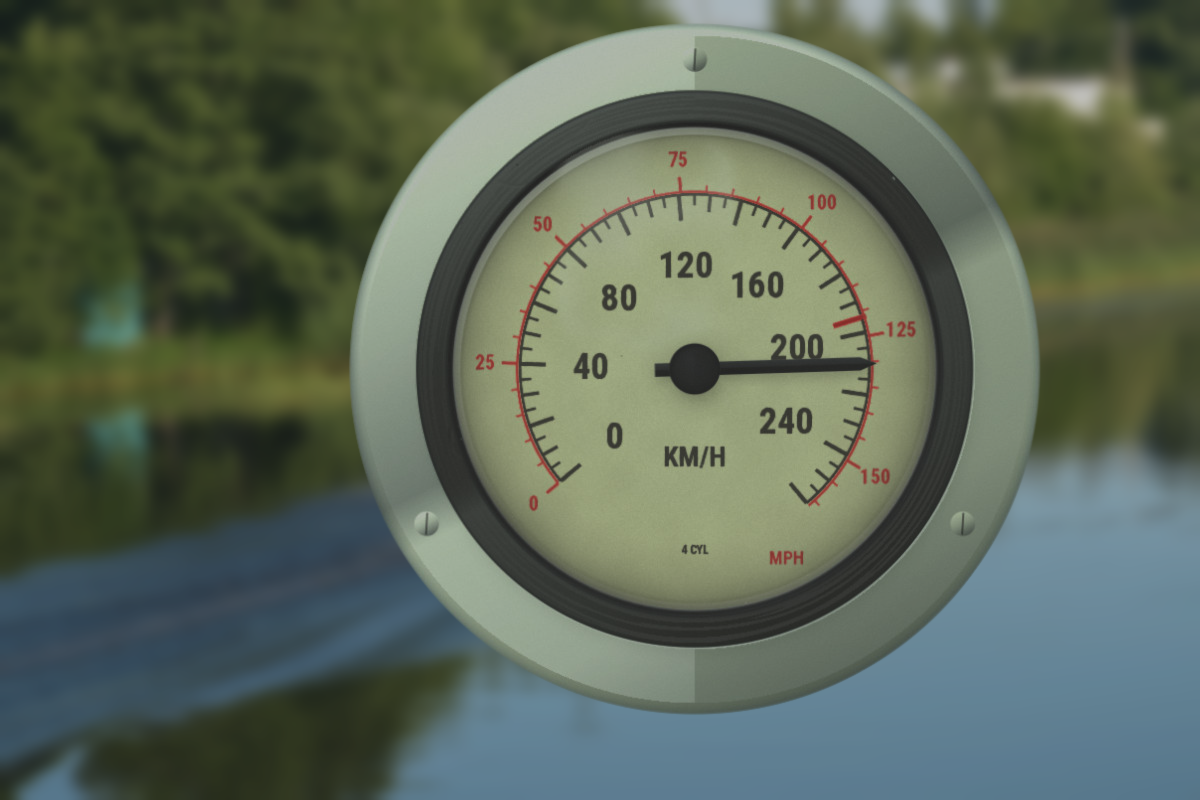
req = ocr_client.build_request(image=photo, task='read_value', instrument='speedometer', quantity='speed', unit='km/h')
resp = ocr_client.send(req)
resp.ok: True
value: 210 km/h
